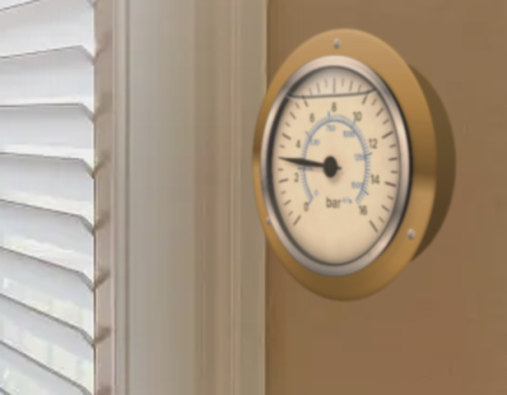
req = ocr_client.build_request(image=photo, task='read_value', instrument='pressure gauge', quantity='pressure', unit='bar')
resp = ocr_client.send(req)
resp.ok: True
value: 3 bar
